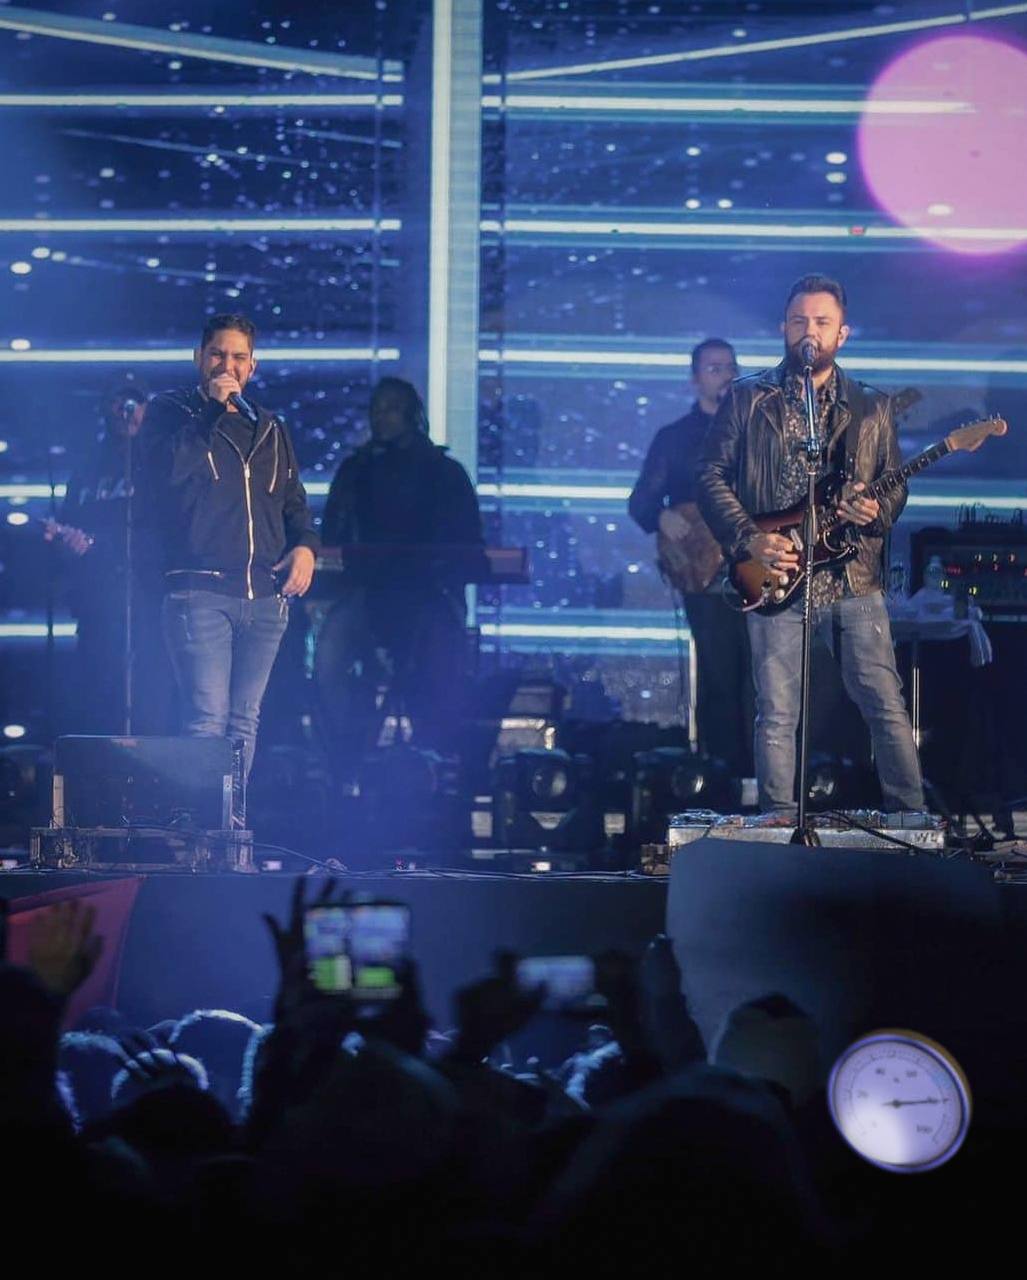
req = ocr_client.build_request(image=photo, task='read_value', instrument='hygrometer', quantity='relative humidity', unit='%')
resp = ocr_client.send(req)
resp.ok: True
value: 80 %
